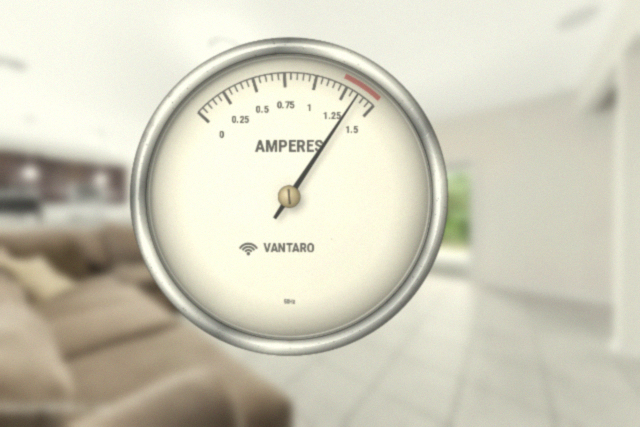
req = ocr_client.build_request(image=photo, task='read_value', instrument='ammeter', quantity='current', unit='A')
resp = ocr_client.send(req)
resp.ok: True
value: 1.35 A
